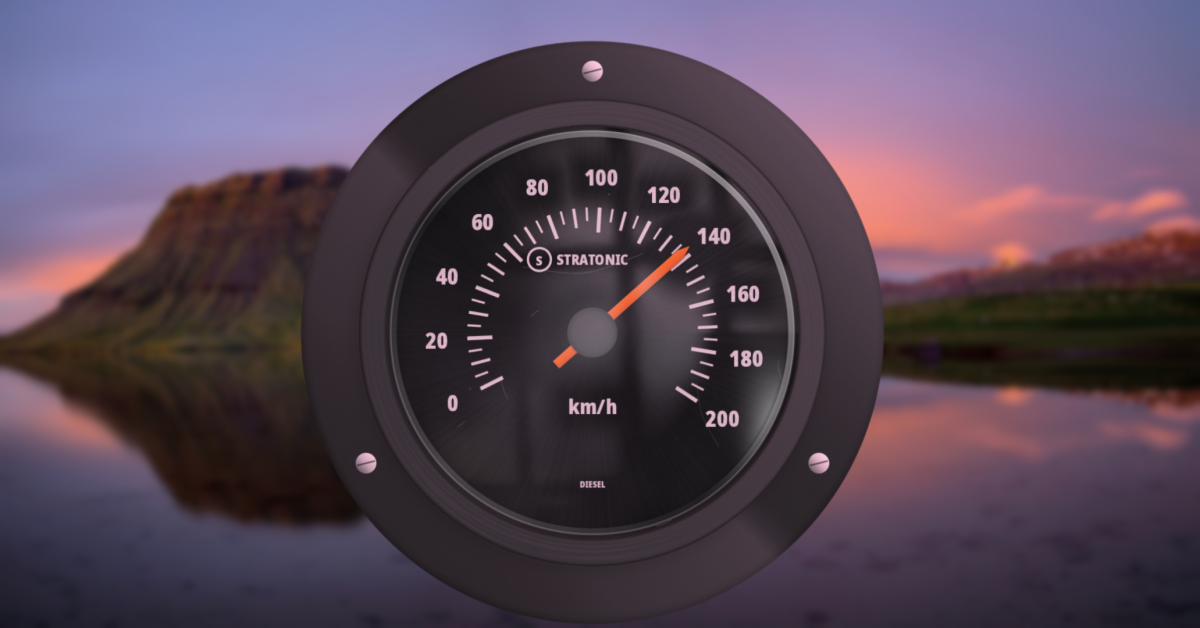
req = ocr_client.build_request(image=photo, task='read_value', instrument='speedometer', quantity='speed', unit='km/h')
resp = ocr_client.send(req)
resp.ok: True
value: 137.5 km/h
